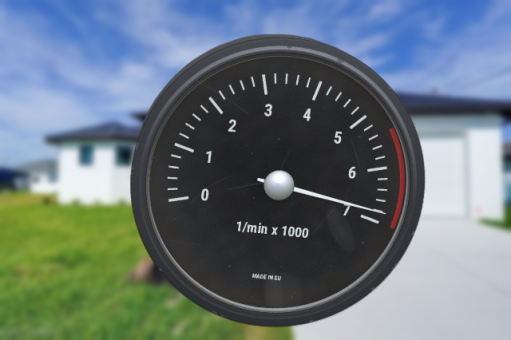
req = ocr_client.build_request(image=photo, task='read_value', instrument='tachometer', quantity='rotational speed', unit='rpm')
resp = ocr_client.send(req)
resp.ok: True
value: 6800 rpm
